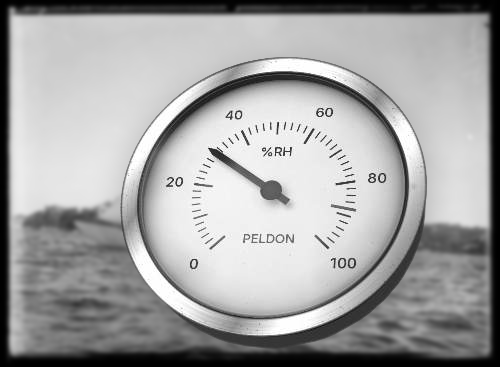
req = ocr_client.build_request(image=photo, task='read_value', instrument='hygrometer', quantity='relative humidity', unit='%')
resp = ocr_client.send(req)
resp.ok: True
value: 30 %
